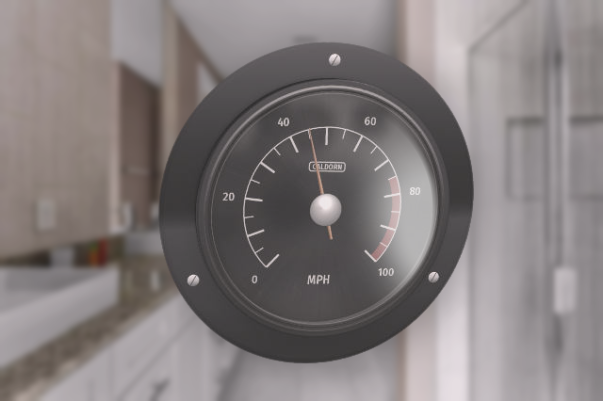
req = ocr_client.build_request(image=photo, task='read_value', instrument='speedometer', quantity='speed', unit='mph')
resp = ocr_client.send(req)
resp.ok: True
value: 45 mph
